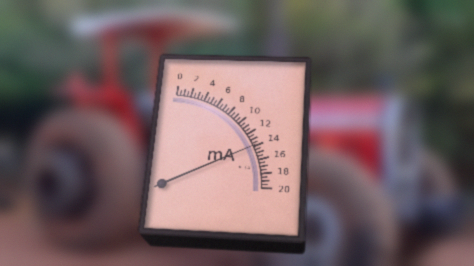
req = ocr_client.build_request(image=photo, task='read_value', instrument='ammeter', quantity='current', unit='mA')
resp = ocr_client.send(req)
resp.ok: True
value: 14 mA
